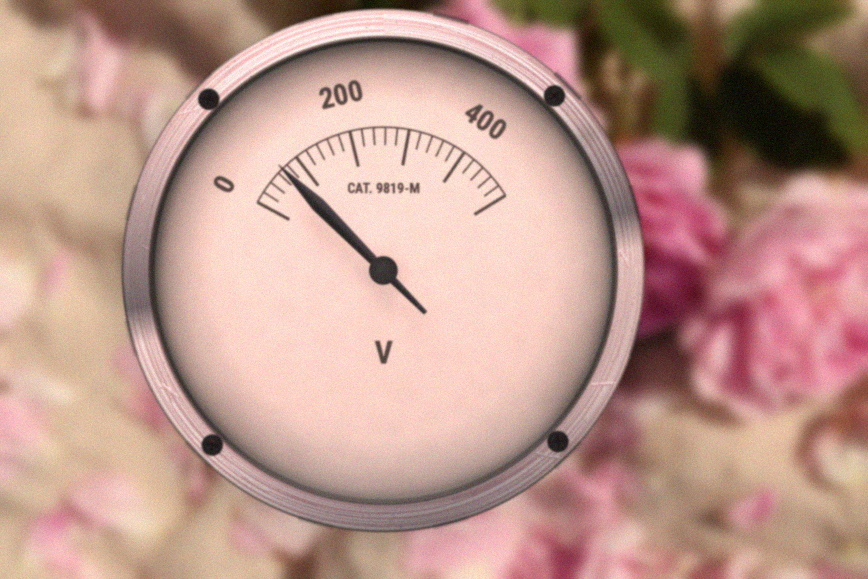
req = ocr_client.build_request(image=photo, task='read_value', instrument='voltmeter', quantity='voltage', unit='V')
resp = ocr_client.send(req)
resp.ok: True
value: 70 V
